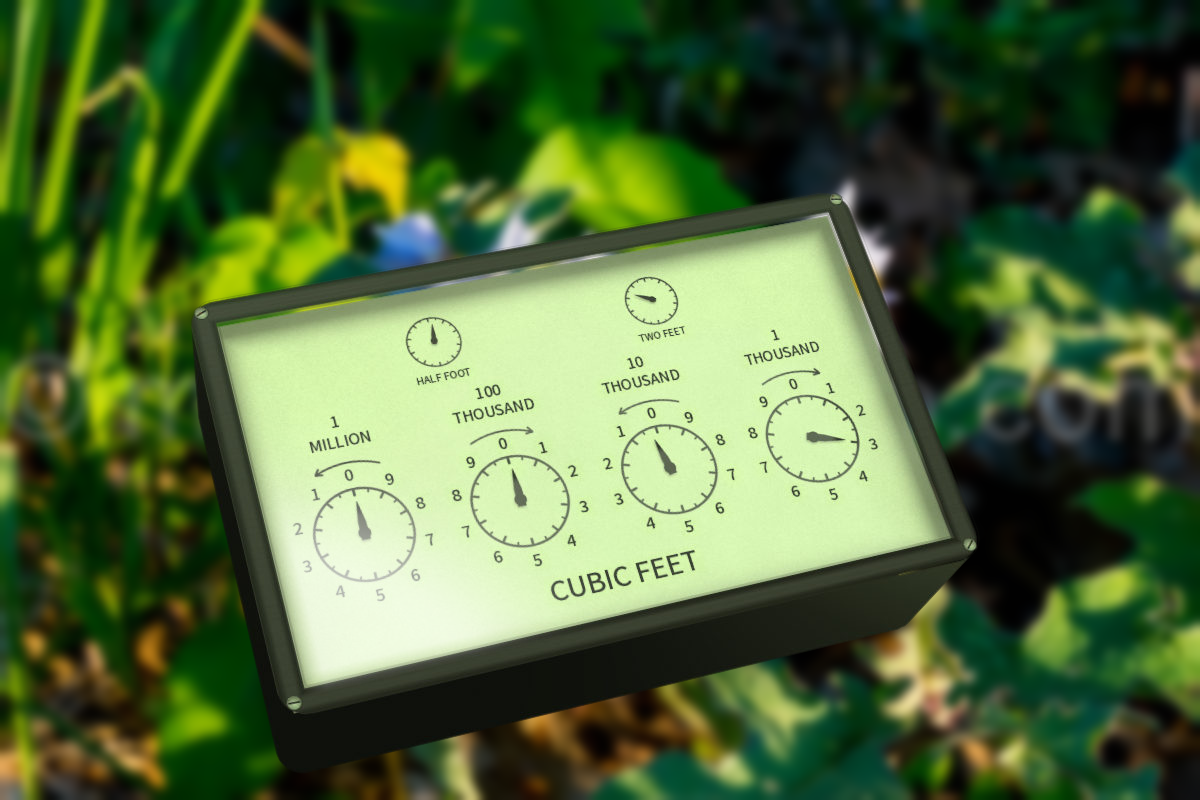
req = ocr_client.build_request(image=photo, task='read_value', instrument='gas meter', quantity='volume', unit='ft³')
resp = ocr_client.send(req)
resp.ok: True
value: 300 ft³
